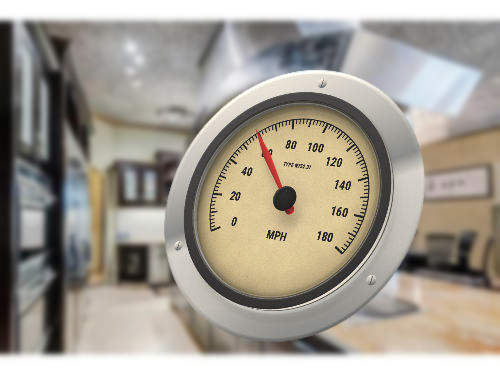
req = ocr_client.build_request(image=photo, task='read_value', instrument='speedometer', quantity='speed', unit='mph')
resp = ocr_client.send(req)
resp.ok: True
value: 60 mph
